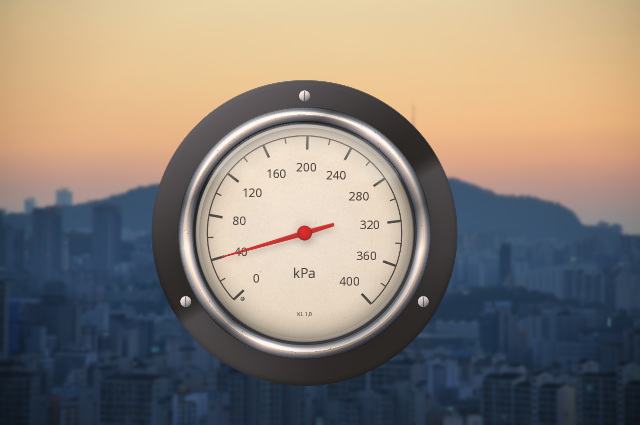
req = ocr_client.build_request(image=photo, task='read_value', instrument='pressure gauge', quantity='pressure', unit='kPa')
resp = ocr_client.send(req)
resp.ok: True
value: 40 kPa
